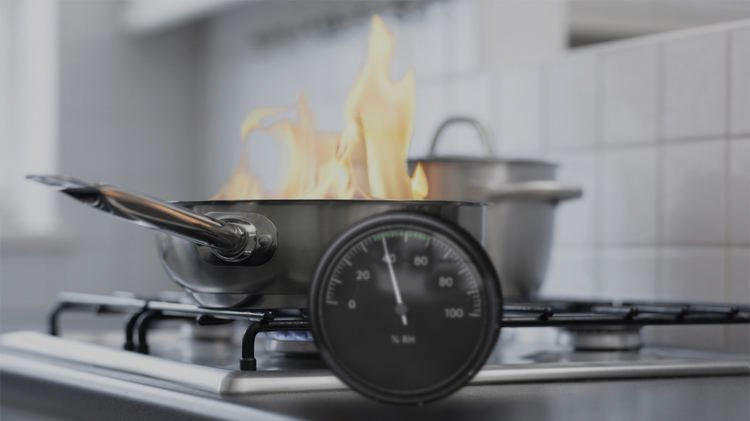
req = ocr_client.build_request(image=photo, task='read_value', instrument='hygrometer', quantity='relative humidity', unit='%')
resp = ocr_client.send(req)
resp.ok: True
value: 40 %
